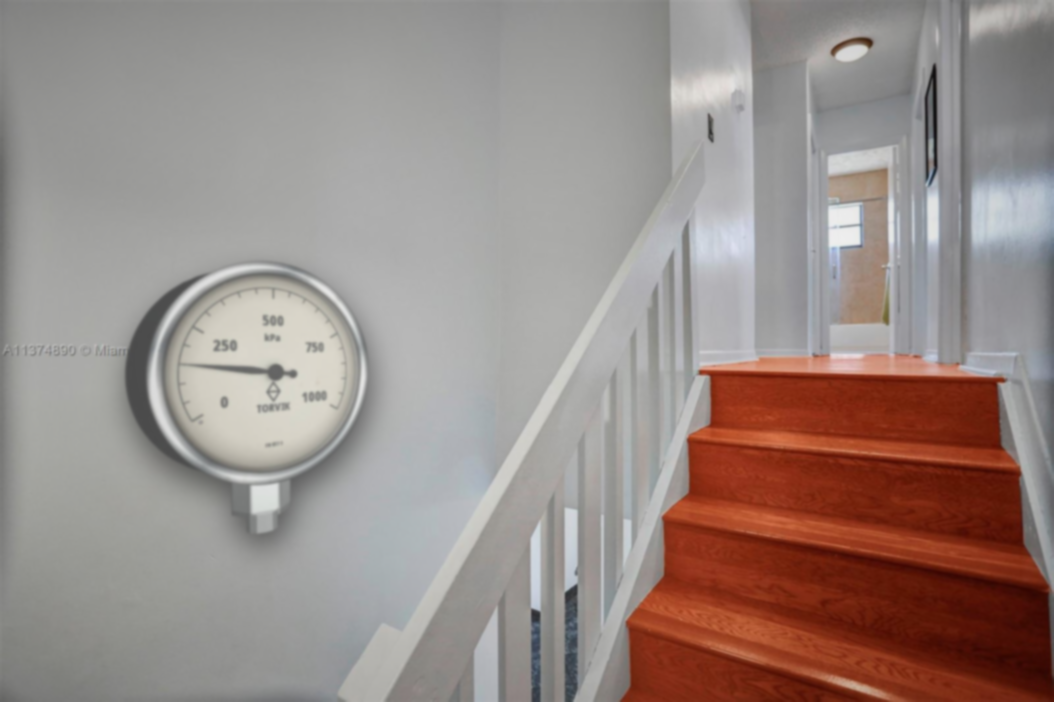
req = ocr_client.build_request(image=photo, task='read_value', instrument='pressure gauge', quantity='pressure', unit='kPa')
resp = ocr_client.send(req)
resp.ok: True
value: 150 kPa
